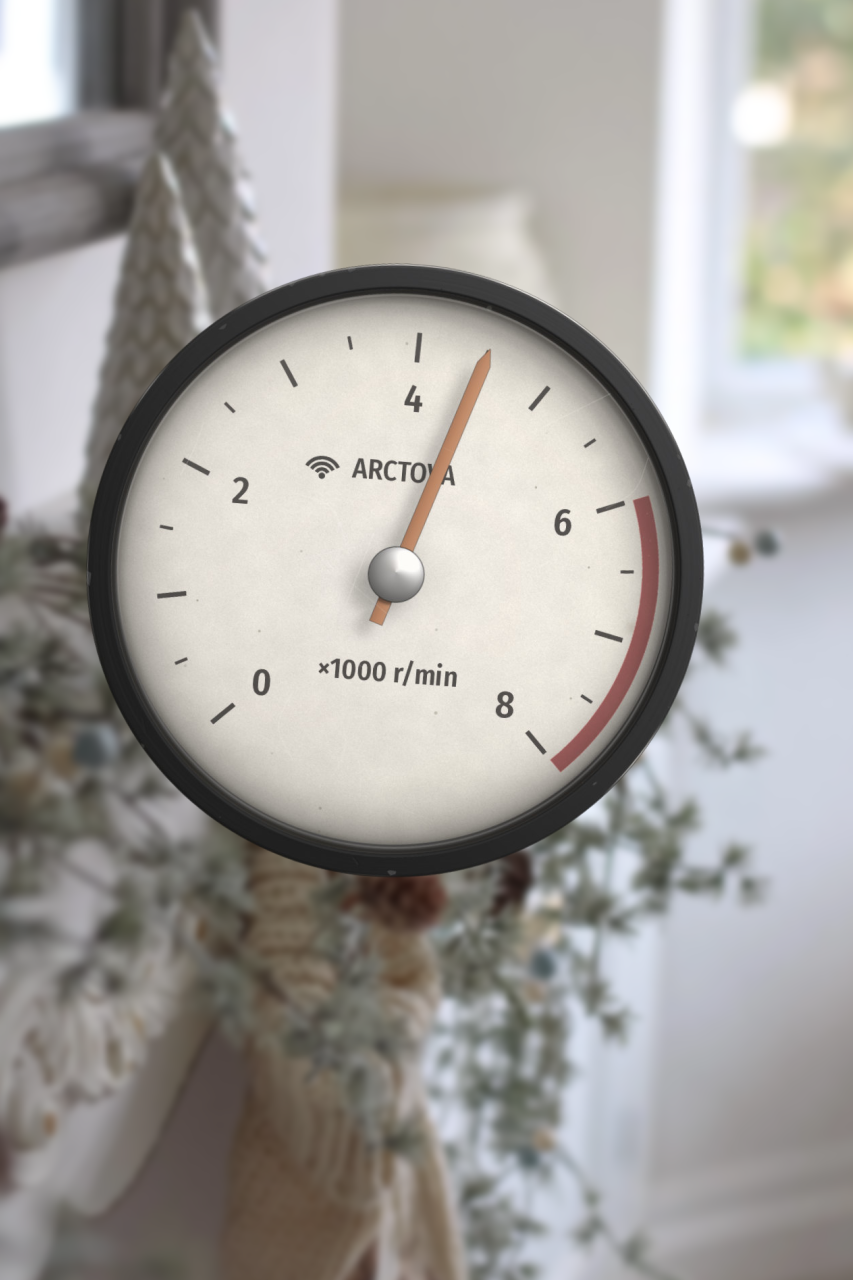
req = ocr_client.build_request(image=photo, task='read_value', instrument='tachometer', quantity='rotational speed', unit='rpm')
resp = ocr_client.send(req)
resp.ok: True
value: 4500 rpm
